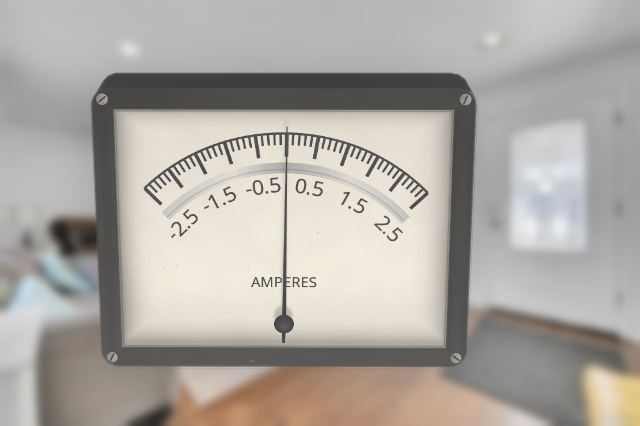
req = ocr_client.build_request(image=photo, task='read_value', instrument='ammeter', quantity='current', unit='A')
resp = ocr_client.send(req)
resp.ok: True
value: 0 A
